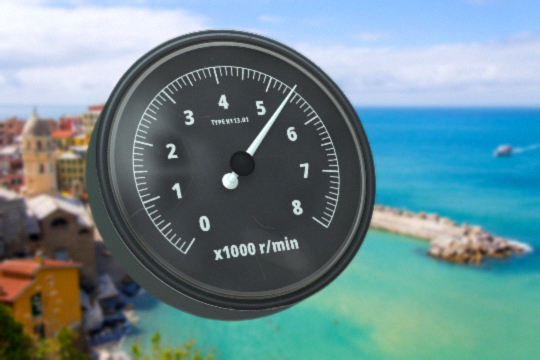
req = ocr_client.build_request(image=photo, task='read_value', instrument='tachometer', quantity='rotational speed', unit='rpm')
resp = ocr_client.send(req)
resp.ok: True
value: 5400 rpm
